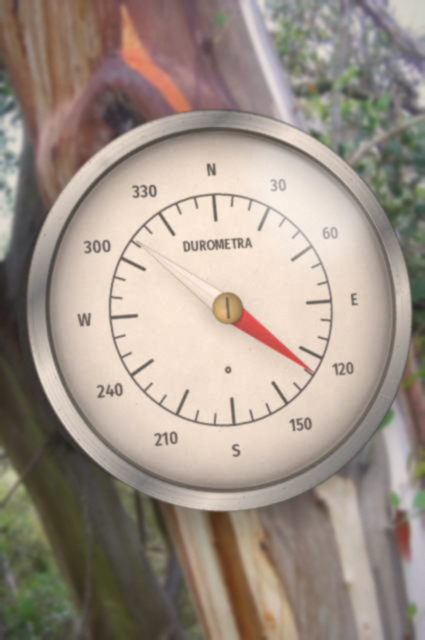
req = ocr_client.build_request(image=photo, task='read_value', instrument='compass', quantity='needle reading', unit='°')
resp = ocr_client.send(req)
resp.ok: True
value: 130 °
